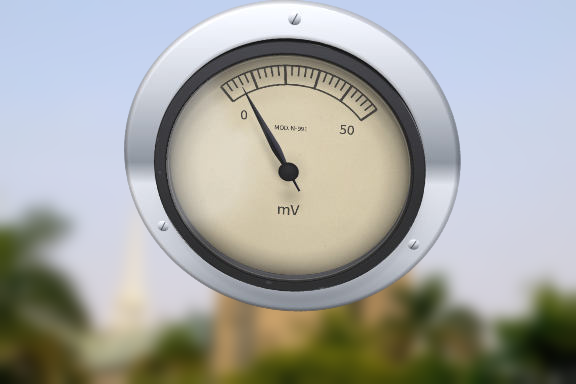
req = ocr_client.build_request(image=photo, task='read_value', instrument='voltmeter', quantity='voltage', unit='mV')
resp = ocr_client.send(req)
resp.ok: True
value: 6 mV
